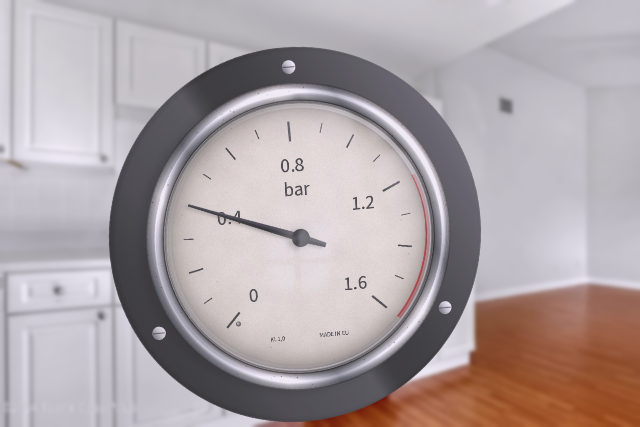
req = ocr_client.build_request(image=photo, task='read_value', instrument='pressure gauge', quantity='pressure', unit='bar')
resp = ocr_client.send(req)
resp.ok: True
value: 0.4 bar
